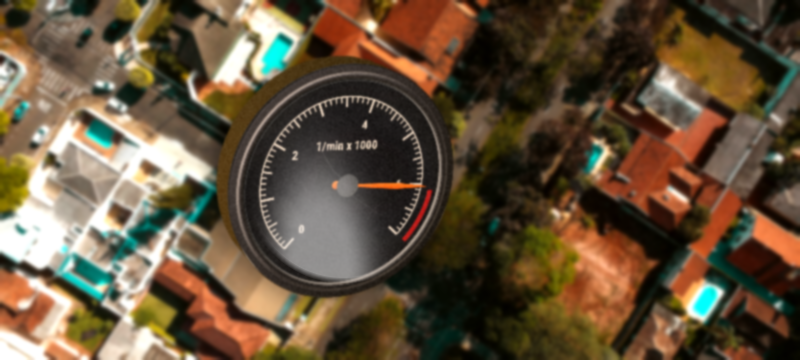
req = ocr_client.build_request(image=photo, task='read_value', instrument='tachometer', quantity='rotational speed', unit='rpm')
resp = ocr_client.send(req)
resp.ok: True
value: 6000 rpm
